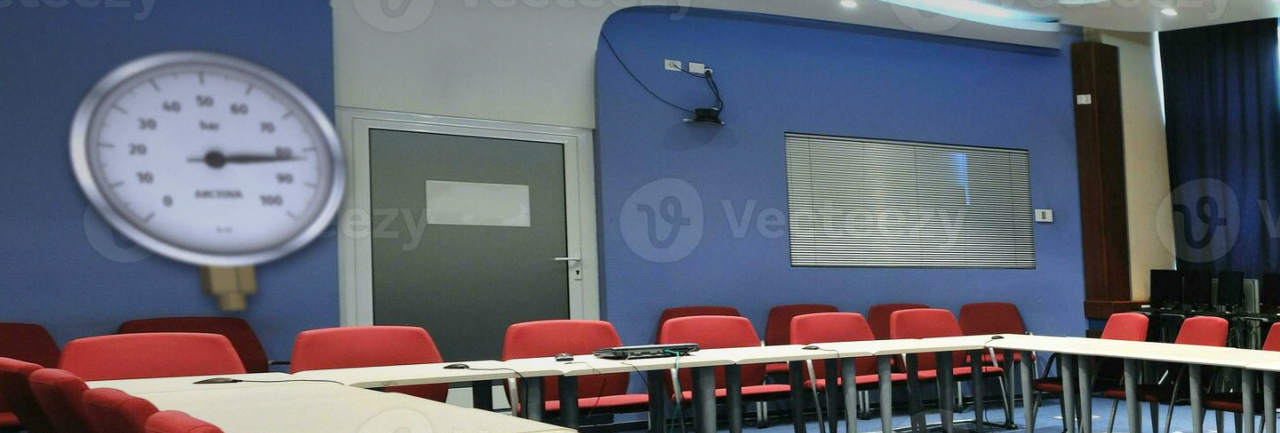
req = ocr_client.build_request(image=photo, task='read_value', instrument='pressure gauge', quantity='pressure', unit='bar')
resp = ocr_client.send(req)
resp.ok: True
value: 82.5 bar
